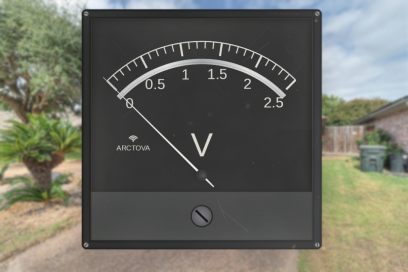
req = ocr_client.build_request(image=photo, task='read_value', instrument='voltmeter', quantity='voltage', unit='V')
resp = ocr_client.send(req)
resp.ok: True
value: 0 V
